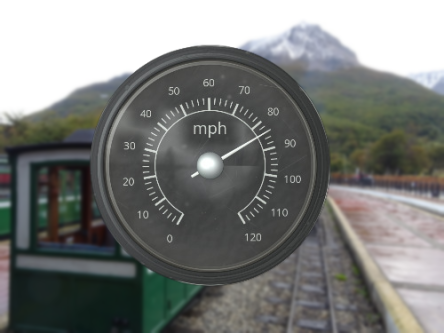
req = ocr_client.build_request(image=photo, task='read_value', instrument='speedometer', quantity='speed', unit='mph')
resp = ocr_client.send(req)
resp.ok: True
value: 84 mph
